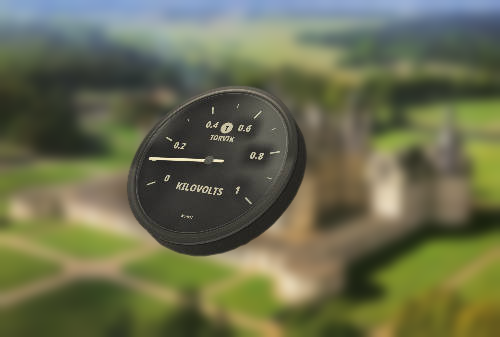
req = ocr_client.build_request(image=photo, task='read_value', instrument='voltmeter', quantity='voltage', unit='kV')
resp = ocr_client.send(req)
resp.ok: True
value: 0.1 kV
